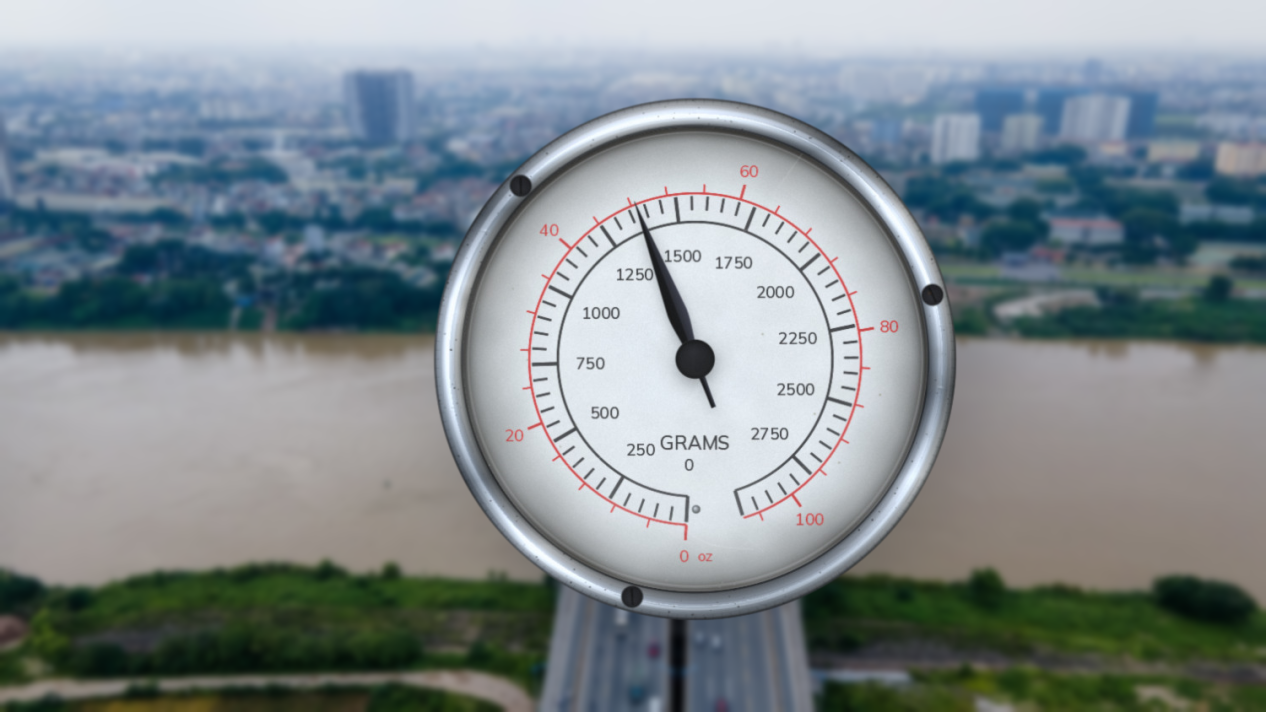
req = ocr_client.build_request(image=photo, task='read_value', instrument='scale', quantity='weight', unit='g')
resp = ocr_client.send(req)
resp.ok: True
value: 1375 g
